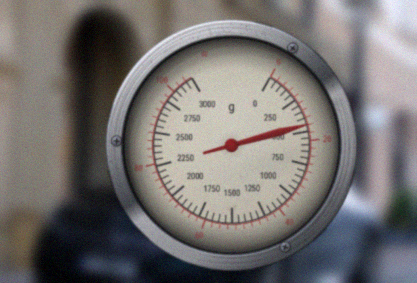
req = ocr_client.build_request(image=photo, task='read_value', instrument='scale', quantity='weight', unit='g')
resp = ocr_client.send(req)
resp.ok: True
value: 450 g
